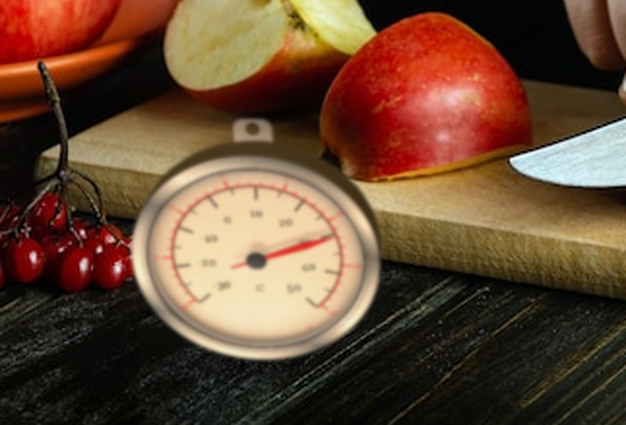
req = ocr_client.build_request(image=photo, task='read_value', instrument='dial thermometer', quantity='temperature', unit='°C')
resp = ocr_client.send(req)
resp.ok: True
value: 30 °C
